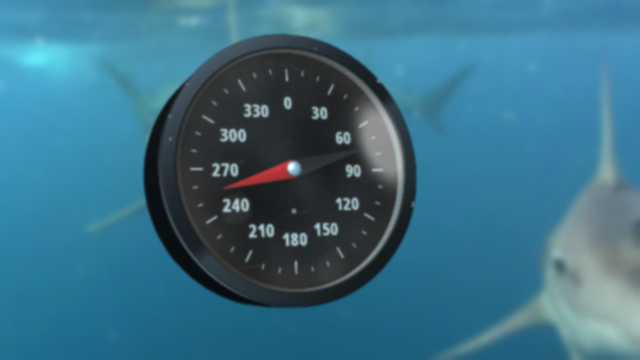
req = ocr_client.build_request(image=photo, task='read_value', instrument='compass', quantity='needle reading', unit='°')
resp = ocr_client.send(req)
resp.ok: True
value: 255 °
